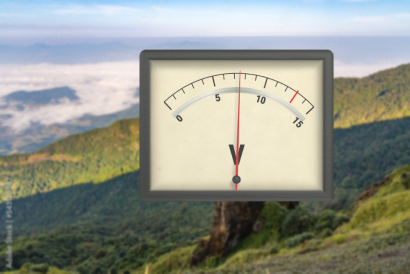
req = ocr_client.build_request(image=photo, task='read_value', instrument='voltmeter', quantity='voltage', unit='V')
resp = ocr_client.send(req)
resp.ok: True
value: 7.5 V
